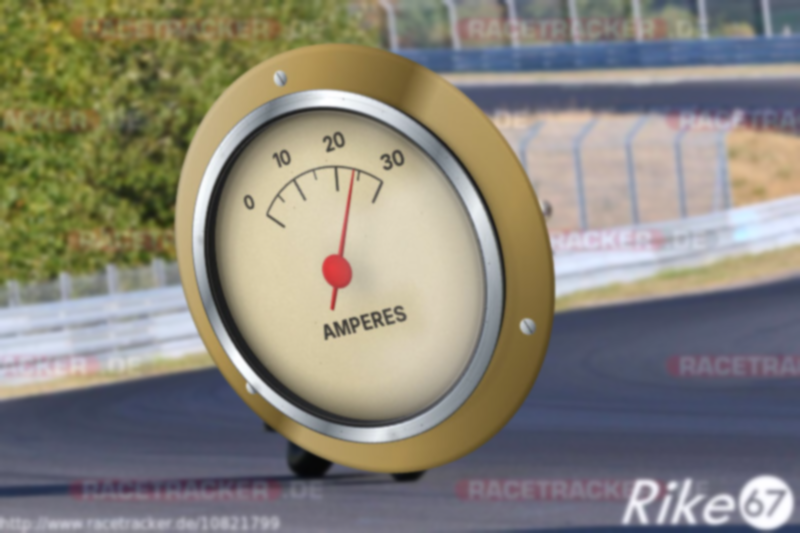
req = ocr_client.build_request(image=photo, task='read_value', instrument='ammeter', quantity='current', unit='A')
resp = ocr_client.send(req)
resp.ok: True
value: 25 A
